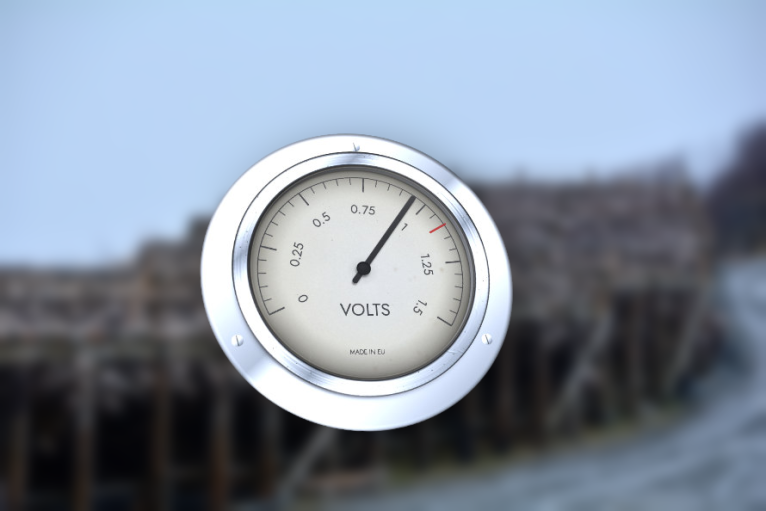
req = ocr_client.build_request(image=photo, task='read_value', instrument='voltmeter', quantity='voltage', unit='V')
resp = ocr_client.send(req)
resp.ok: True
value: 0.95 V
